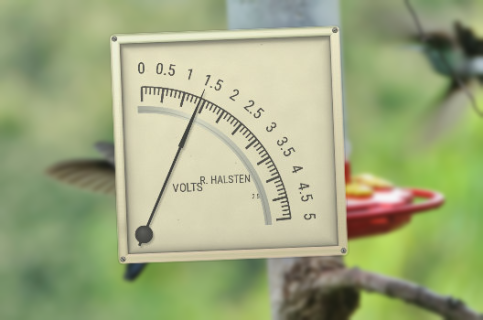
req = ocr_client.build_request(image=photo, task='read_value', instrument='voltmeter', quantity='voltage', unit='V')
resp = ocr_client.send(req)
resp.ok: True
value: 1.4 V
